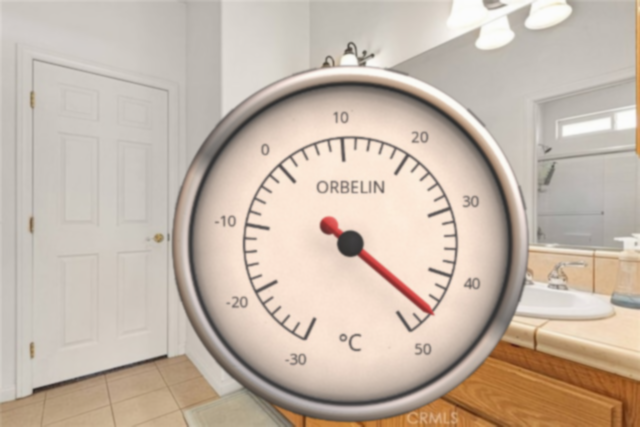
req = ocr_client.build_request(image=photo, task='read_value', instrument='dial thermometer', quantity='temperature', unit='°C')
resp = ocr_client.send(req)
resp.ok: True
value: 46 °C
